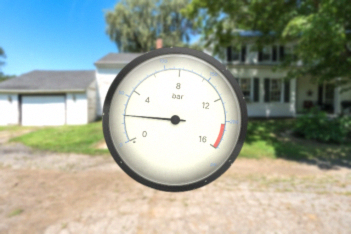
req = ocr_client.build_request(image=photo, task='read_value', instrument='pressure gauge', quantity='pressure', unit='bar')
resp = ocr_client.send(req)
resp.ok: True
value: 2 bar
